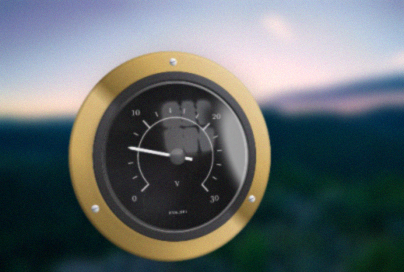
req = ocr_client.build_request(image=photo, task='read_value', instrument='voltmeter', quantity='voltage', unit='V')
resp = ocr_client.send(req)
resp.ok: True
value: 6 V
